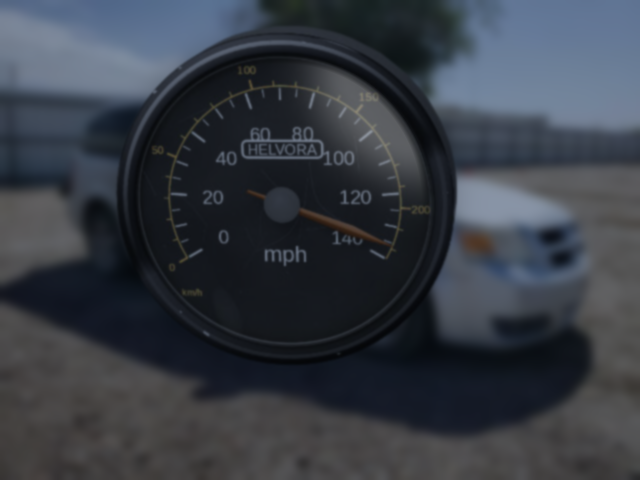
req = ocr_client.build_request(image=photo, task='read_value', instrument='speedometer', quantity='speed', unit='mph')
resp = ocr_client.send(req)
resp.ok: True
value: 135 mph
